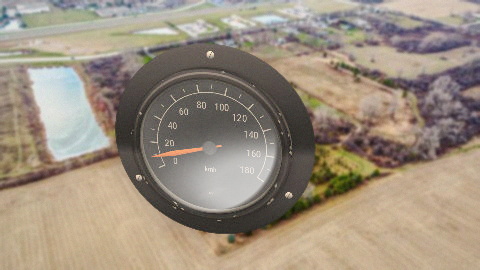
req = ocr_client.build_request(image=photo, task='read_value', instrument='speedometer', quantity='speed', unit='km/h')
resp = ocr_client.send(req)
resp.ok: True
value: 10 km/h
